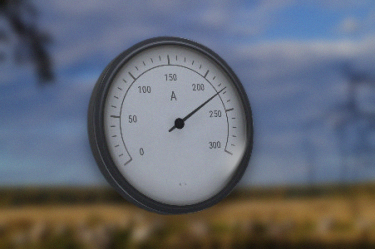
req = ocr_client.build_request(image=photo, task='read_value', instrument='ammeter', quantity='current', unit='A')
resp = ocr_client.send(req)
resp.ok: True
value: 225 A
